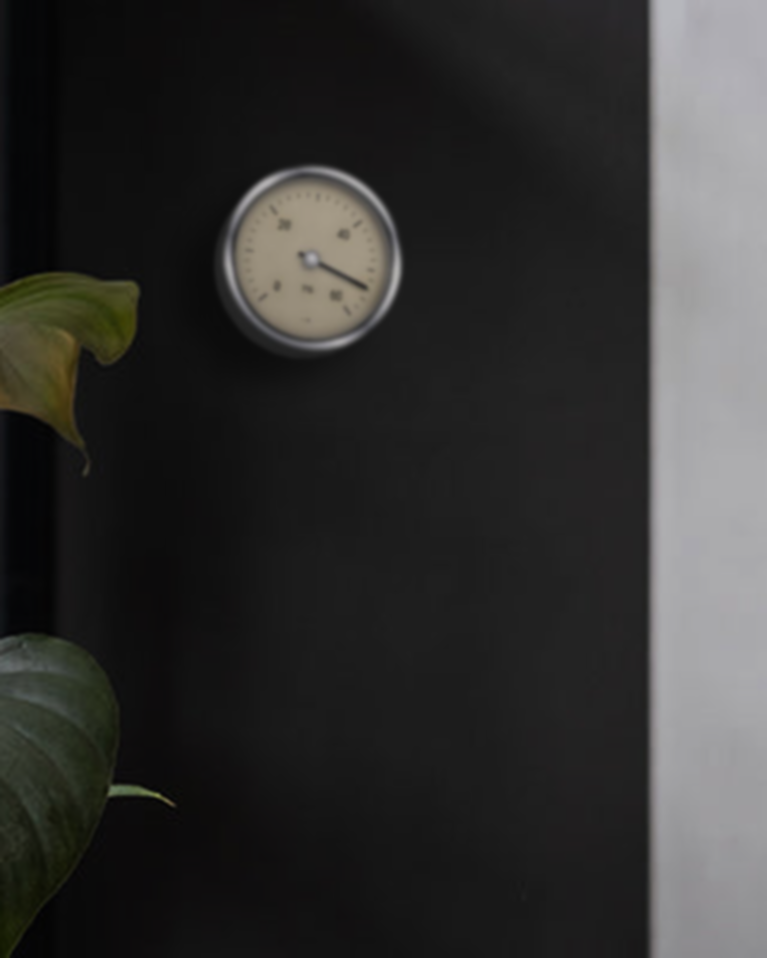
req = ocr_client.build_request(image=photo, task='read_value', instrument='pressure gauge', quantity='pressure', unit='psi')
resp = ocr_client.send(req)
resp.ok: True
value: 54 psi
